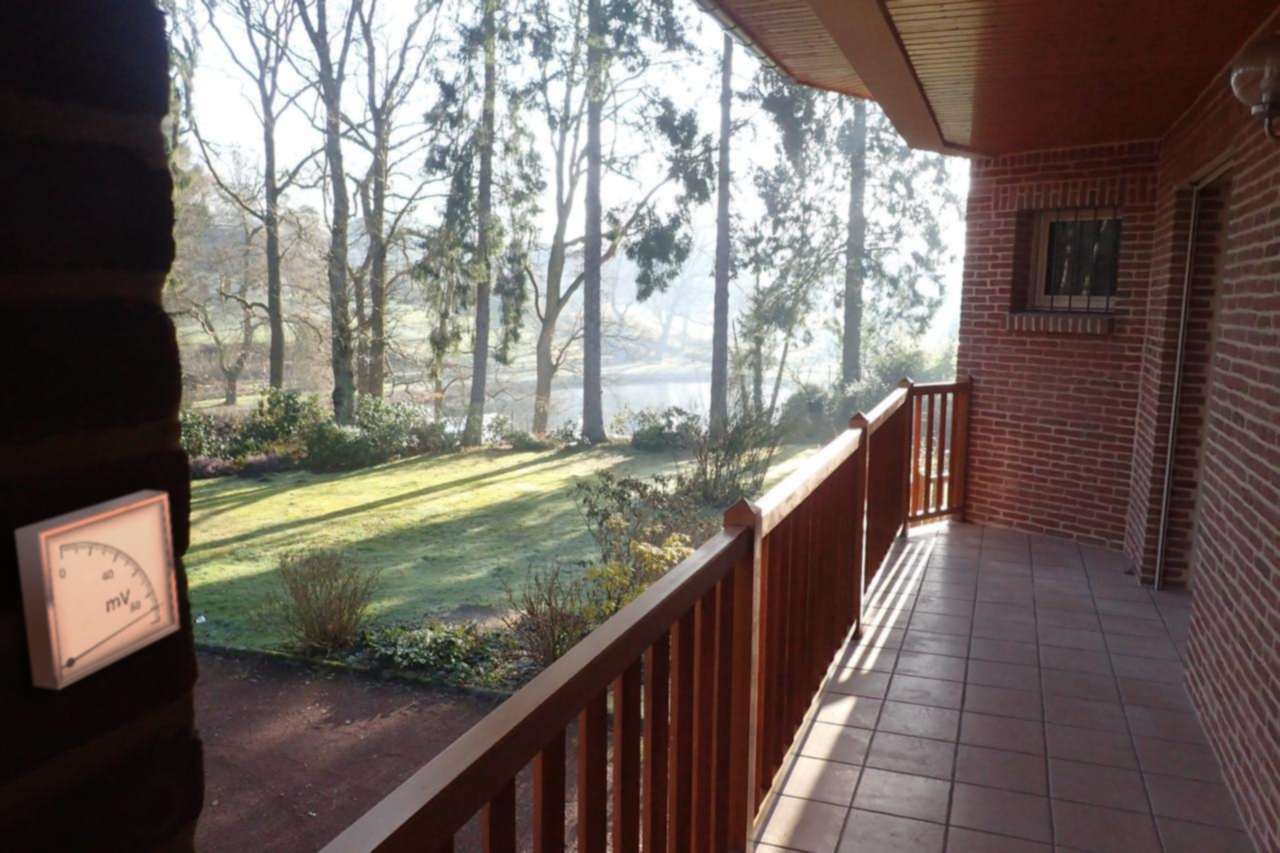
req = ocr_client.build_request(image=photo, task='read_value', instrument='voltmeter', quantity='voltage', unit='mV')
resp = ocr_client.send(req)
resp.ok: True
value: 90 mV
